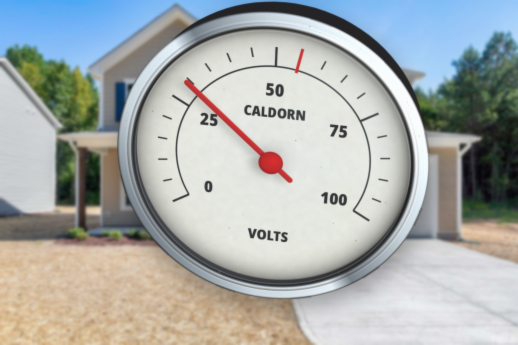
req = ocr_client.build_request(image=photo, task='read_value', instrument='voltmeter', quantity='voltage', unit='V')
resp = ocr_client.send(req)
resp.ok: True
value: 30 V
